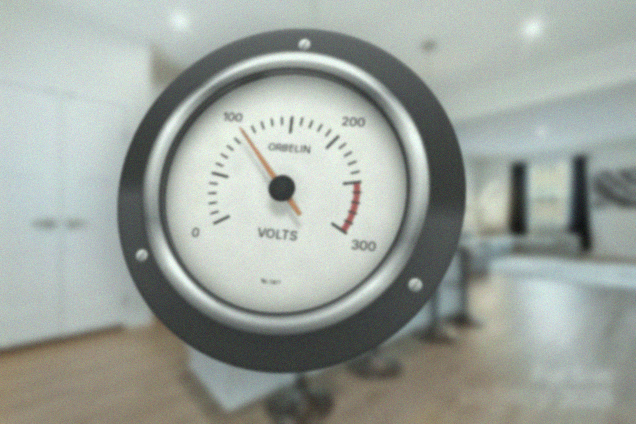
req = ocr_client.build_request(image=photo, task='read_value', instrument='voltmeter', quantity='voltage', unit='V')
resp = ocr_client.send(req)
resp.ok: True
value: 100 V
